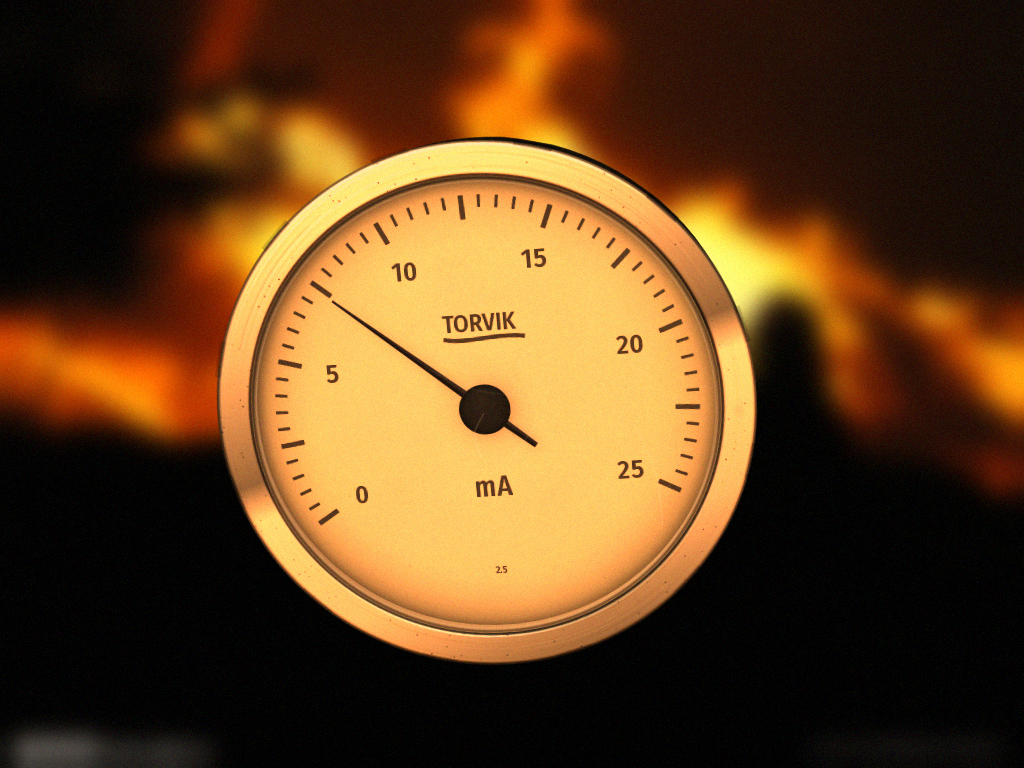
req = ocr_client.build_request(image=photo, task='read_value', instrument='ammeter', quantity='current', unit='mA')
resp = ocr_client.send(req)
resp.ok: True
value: 7.5 mA
